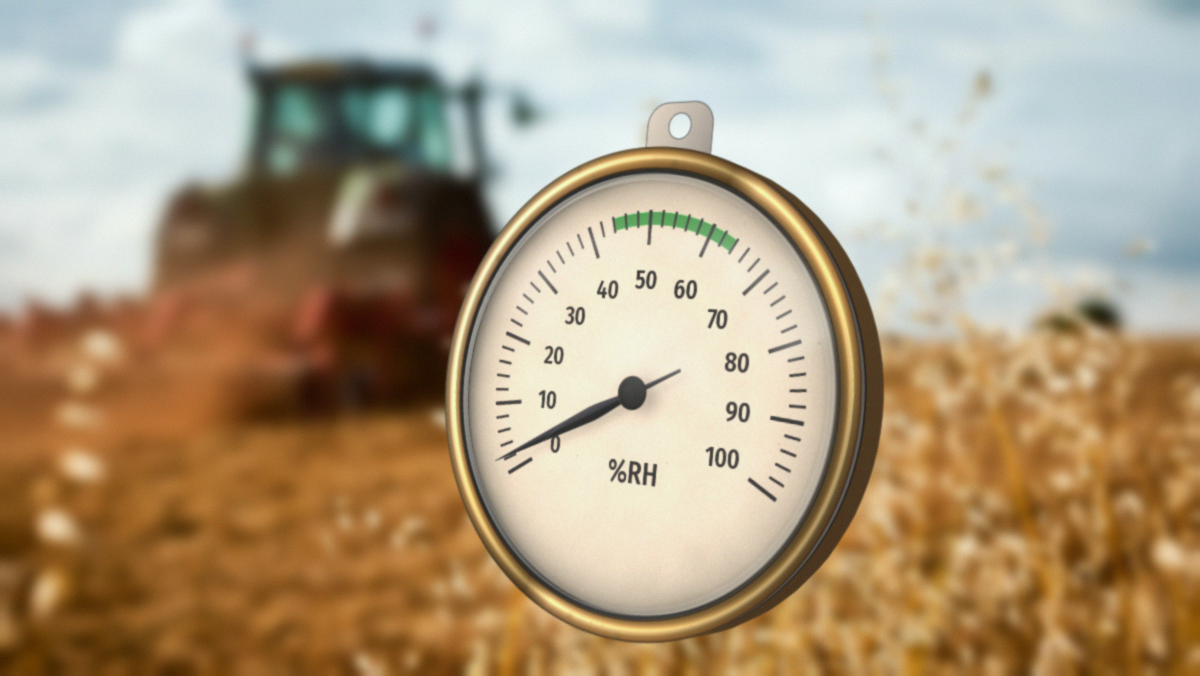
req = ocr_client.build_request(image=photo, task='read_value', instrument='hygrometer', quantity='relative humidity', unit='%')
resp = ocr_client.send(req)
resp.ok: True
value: 2 %
